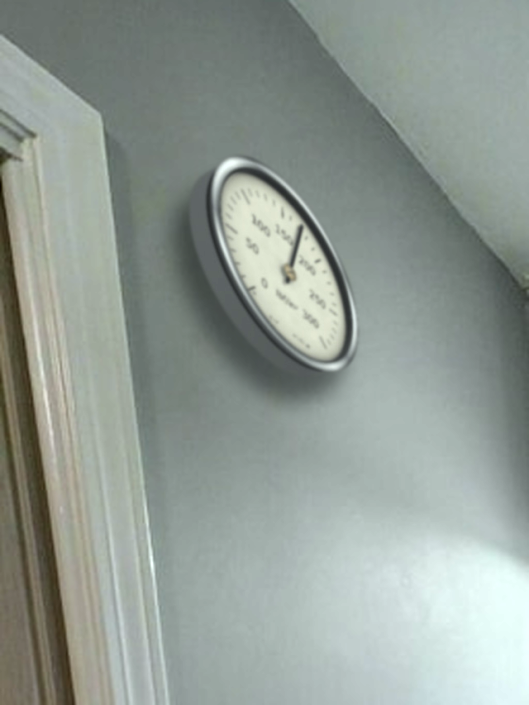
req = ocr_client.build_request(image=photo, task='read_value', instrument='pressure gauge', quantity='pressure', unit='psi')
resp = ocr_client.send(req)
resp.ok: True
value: 170 psi
